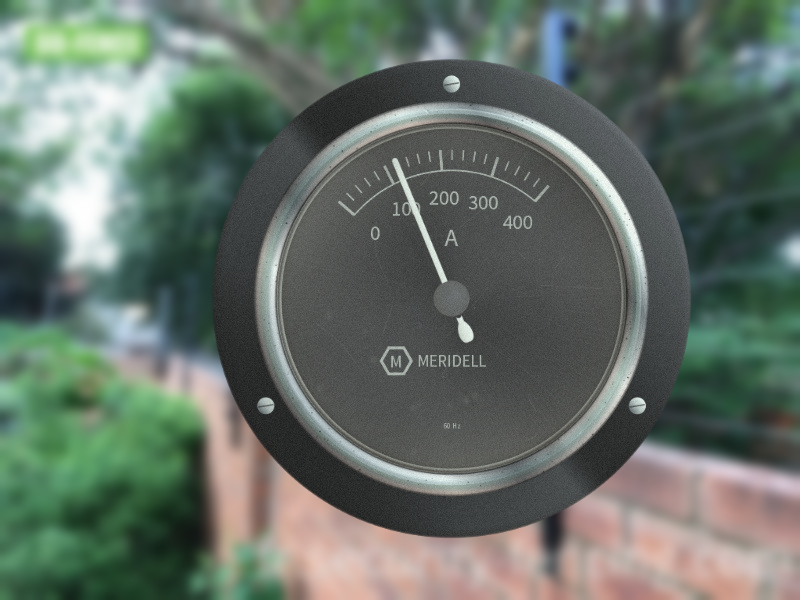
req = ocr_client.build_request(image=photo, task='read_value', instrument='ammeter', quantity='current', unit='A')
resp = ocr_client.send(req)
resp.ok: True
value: 120 A
